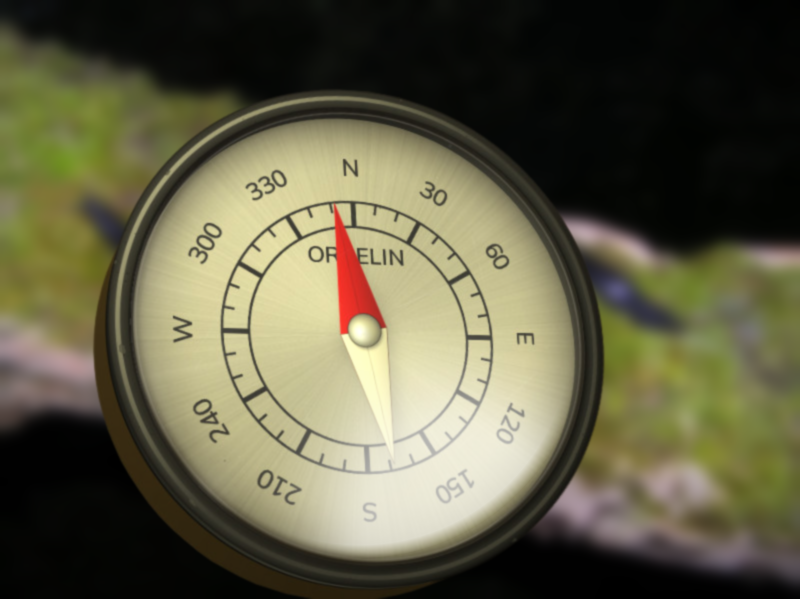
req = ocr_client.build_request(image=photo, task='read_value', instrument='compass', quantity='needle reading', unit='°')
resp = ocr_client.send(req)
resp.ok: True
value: 350 °
